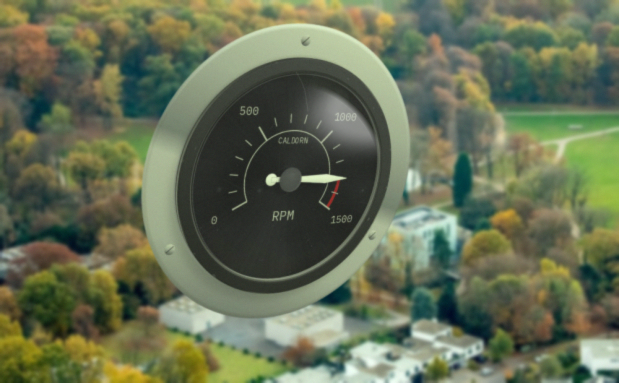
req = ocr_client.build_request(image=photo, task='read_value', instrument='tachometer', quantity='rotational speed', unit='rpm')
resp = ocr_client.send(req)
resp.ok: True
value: 1300 rpm
